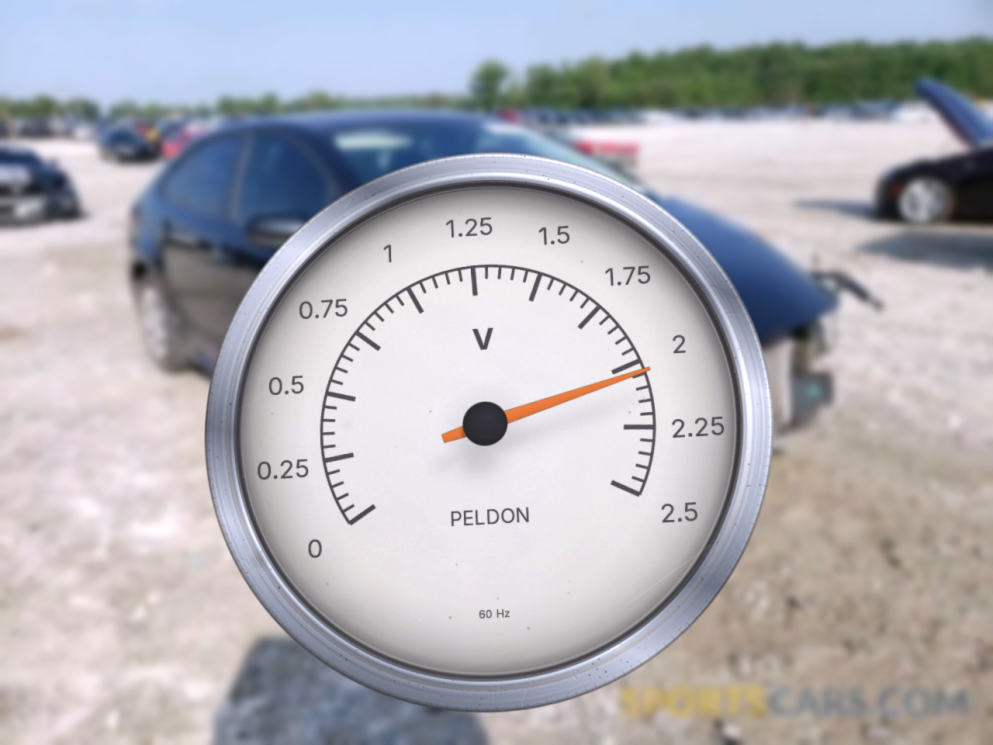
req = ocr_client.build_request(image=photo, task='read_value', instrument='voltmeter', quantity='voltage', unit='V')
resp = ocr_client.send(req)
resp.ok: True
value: 2.05 V
